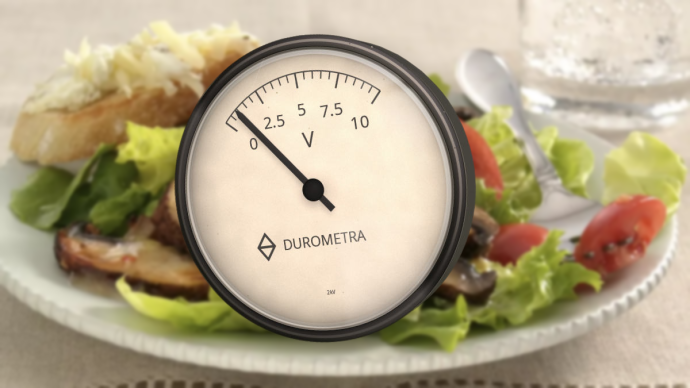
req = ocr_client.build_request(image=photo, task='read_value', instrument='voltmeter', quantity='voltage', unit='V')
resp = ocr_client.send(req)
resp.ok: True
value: 1 V
